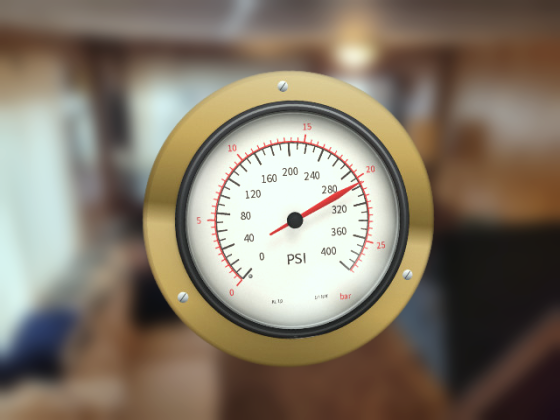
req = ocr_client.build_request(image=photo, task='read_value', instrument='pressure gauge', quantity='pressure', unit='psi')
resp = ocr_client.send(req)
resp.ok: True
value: 295 psi
